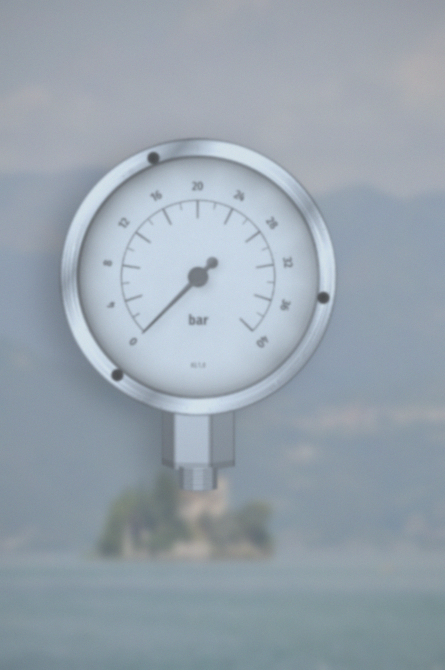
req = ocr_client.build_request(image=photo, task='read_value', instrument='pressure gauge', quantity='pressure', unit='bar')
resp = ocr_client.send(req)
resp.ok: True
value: 0 bar
